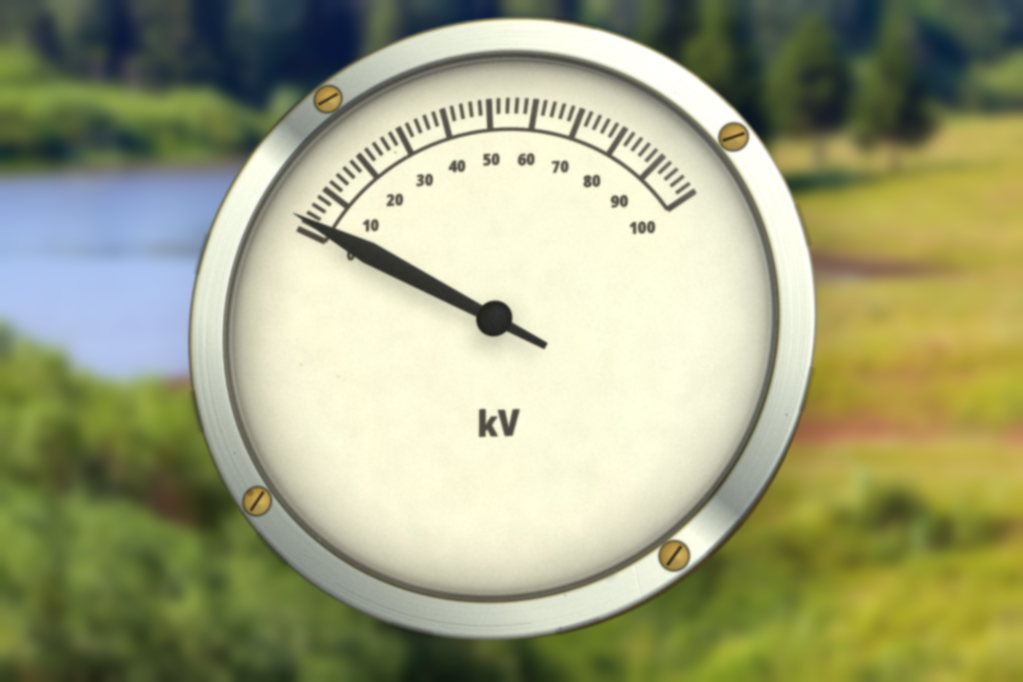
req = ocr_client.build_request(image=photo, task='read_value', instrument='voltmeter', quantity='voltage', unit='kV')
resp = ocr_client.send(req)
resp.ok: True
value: 2 kV
